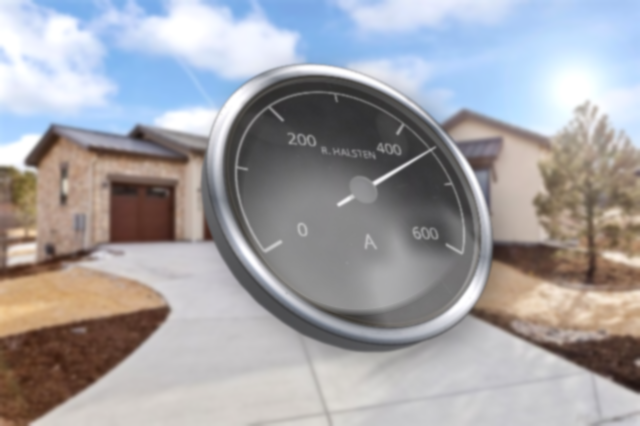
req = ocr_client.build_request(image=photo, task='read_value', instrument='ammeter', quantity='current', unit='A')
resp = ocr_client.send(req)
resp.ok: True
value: 450 A
